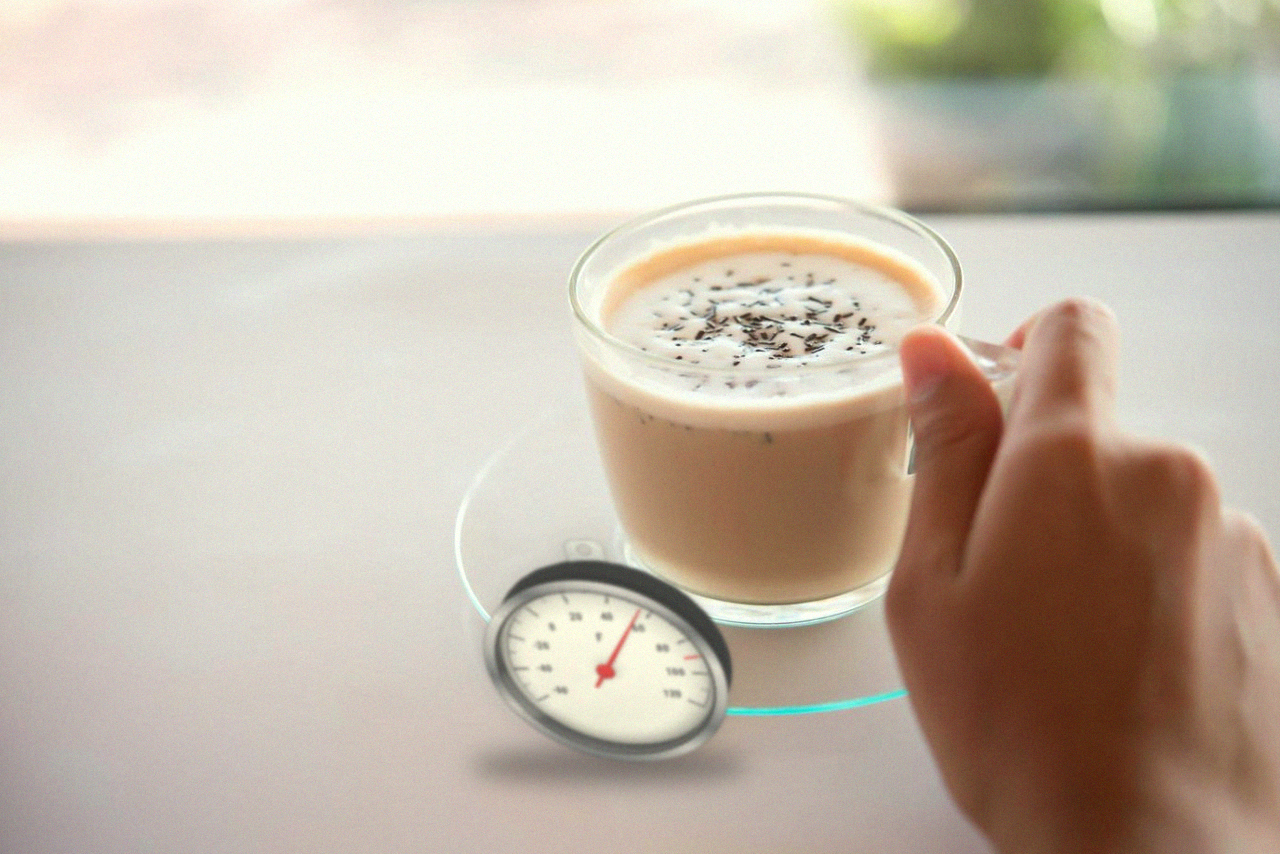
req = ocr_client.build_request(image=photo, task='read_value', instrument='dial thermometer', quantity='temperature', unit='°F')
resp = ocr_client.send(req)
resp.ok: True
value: 55 °F
